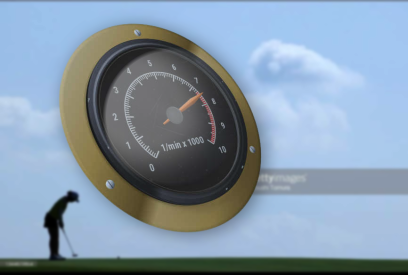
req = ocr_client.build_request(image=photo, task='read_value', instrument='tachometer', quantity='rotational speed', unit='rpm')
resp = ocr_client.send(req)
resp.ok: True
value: 7500 rpm
